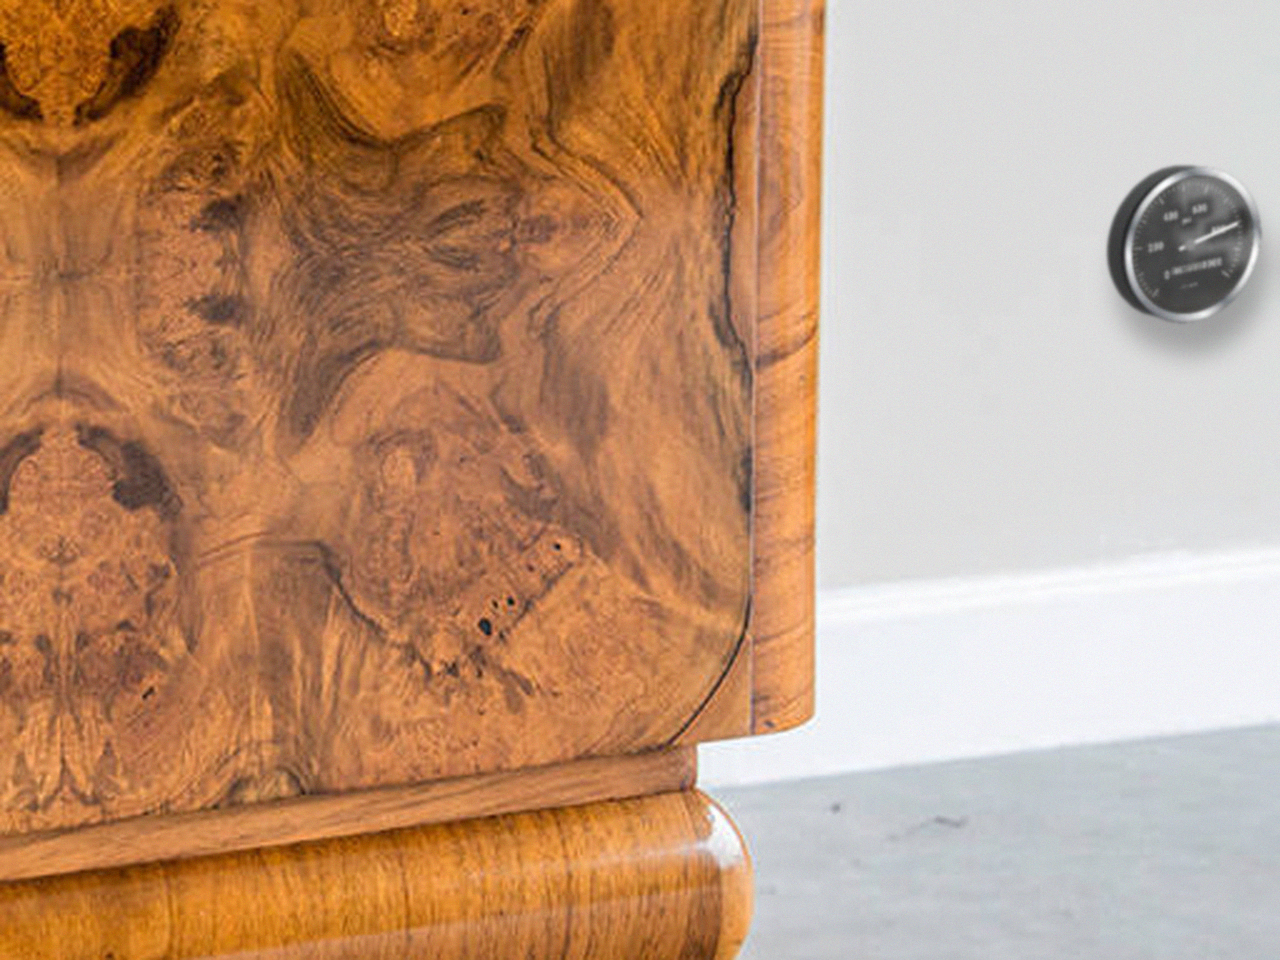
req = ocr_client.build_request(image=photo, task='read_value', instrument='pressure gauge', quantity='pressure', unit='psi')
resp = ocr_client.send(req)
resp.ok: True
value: 800 psi
